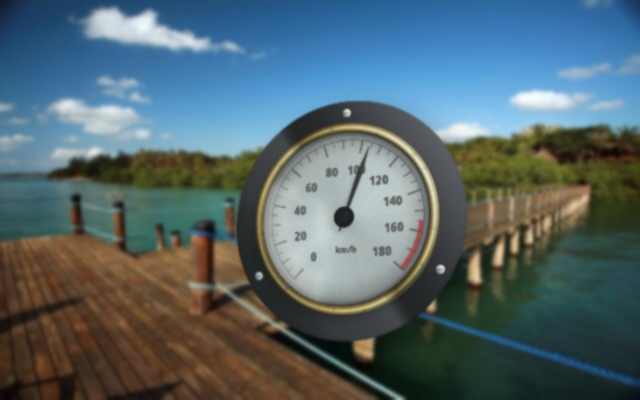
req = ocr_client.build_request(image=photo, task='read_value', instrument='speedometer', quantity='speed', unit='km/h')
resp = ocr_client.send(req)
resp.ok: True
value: 105 km/h
